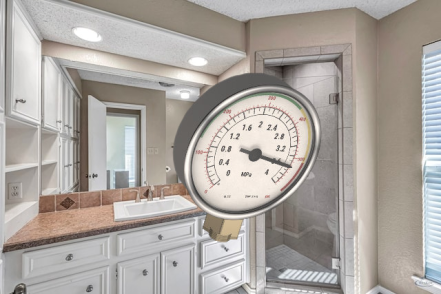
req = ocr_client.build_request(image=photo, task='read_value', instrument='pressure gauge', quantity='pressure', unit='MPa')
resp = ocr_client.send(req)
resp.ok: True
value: 3.6 MPa
